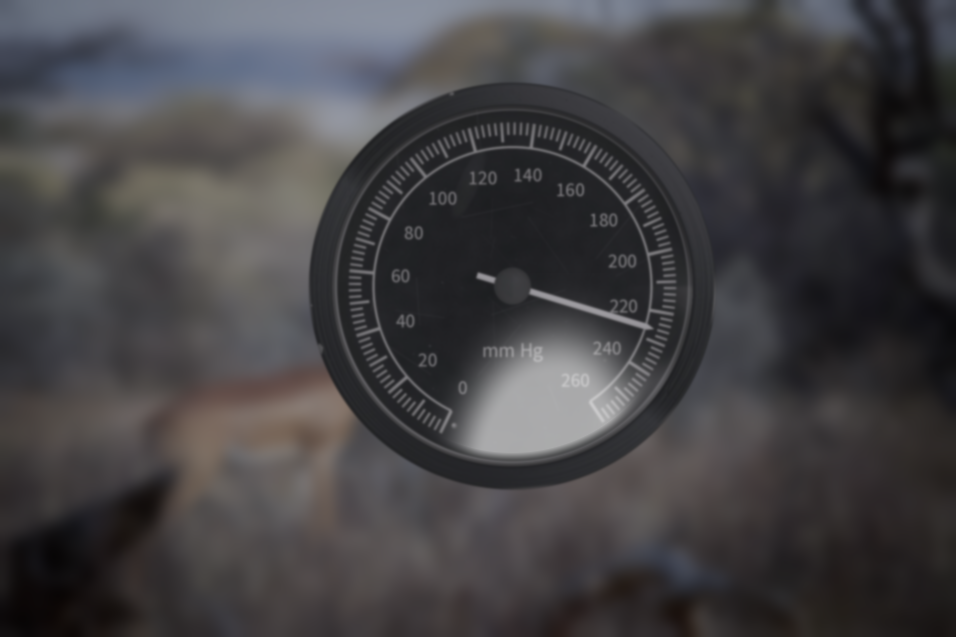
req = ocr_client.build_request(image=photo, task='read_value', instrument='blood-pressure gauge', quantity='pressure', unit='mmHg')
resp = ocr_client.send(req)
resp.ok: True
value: 226 mmHg
